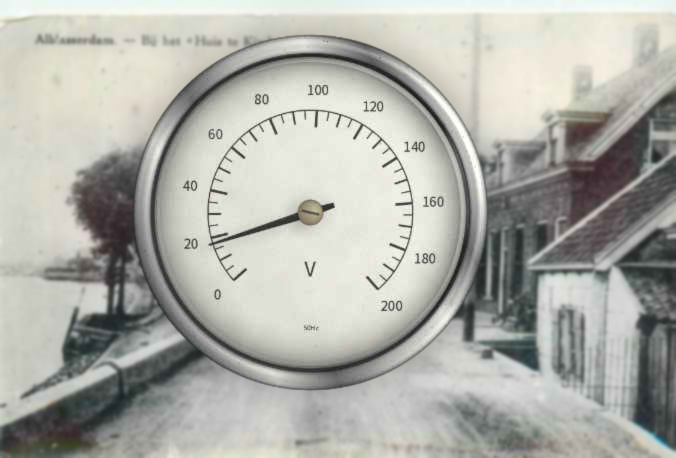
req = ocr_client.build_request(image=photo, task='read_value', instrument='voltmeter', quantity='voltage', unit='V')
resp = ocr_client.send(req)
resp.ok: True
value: 17.5 V
